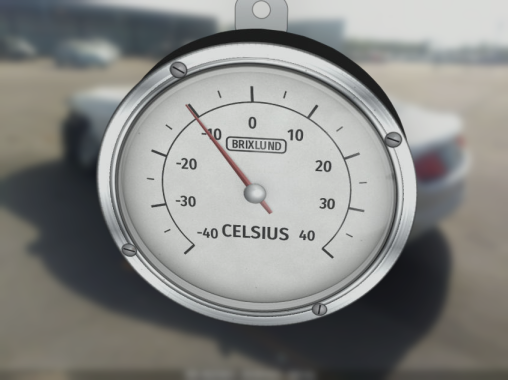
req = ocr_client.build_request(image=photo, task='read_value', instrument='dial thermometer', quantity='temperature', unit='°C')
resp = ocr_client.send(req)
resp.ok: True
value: -10 °C
